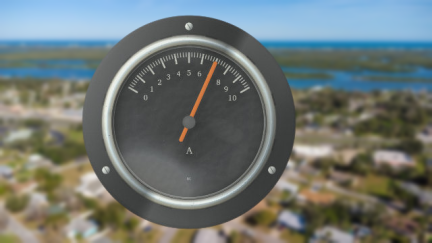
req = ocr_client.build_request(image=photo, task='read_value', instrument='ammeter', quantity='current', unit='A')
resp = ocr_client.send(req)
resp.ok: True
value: 7 A
